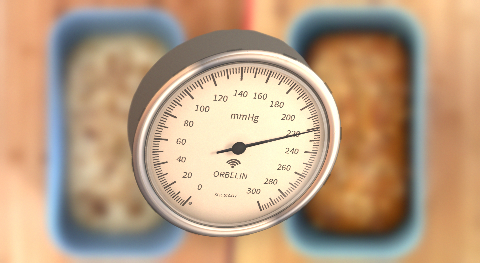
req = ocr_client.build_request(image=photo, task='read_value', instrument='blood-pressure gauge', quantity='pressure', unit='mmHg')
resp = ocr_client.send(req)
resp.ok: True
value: 220 mmHg
